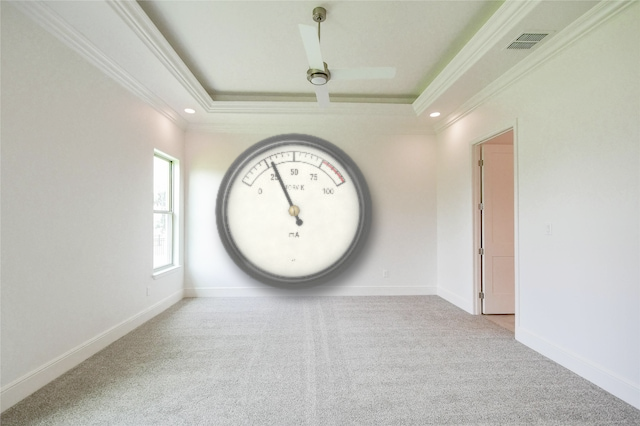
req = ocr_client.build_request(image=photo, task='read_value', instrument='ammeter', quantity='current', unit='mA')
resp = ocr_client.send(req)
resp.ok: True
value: 30 mA
